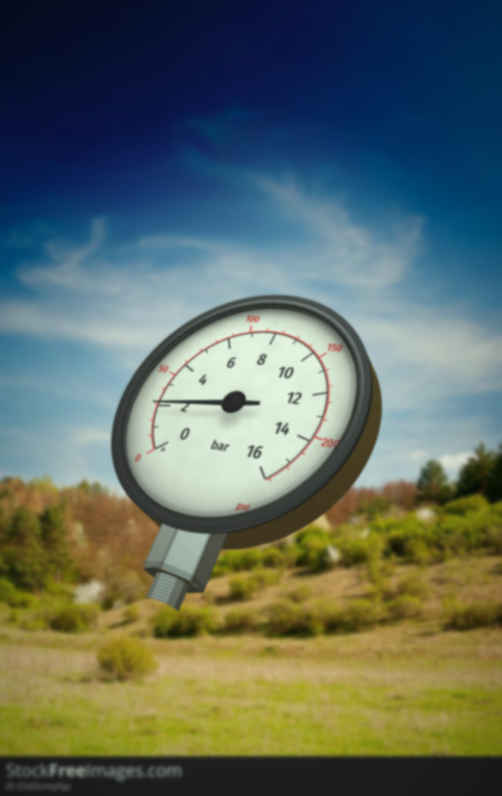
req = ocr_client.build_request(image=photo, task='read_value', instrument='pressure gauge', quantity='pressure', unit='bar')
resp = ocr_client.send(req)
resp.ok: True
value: 2 bar
